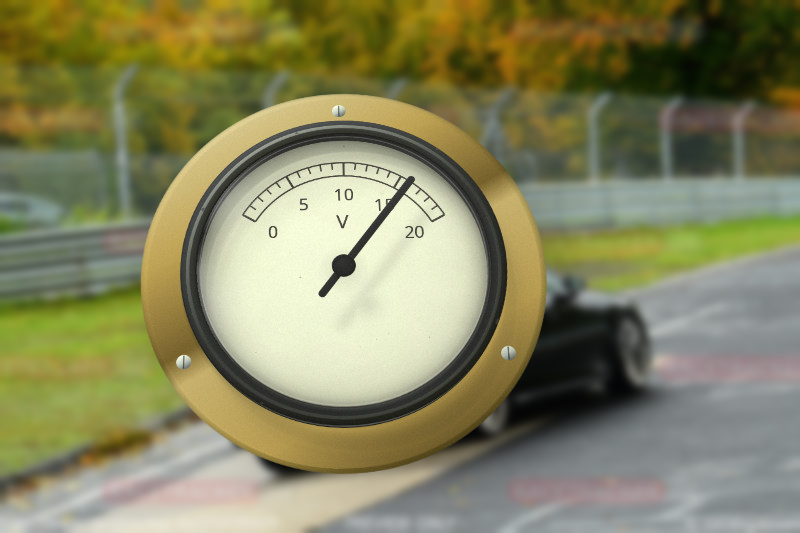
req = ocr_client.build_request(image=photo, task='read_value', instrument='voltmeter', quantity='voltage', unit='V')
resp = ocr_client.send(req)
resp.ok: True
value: 16 V
